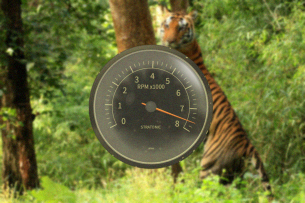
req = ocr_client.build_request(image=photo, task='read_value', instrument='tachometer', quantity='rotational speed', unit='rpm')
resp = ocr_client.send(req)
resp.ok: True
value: 7600 rpm
